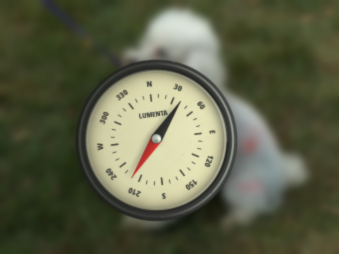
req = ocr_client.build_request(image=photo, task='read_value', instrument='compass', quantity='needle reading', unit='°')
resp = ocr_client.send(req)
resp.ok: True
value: 220 °
